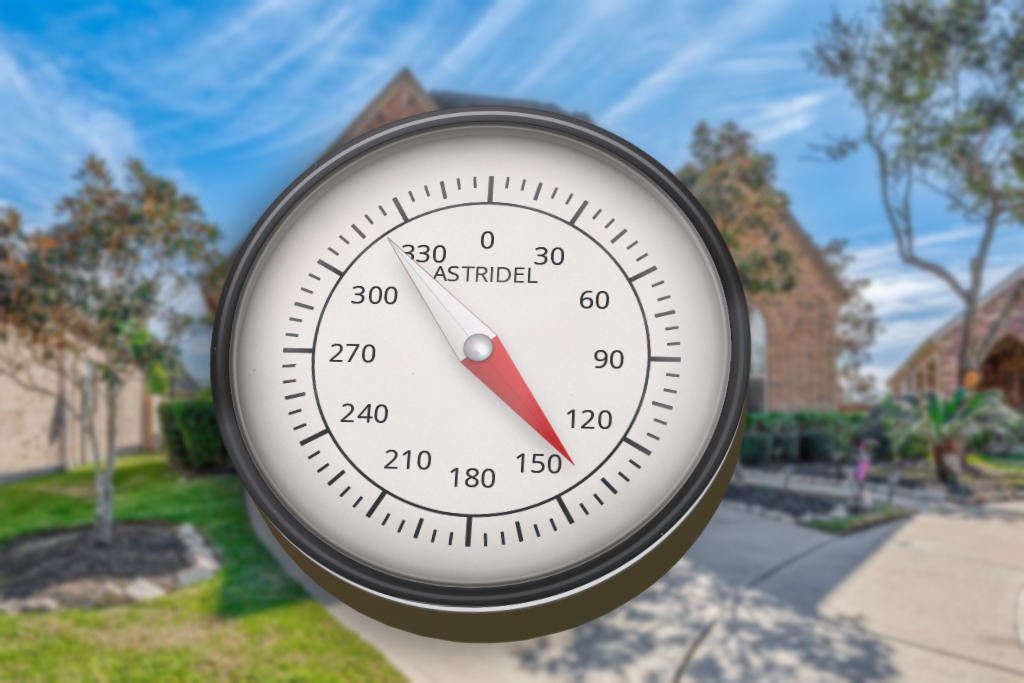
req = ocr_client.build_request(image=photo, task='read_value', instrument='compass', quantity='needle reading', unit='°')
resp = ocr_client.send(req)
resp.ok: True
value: 140 °
